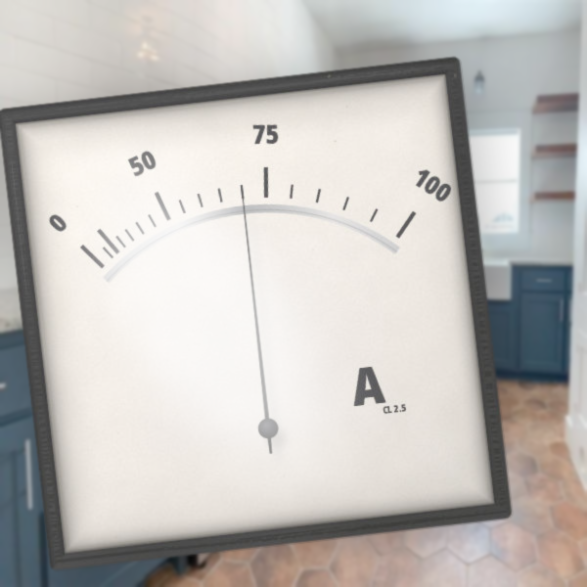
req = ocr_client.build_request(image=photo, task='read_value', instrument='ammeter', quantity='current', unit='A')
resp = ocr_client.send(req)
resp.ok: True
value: 70 A
